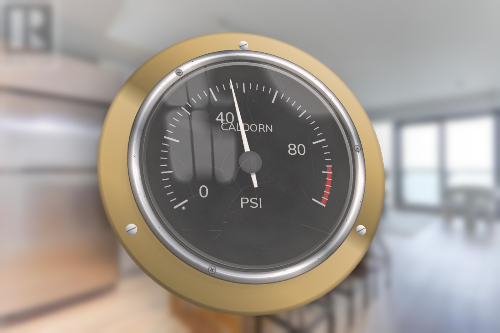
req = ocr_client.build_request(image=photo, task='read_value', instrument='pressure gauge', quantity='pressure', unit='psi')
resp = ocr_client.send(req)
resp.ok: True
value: 46 psi
